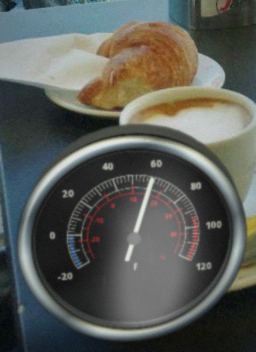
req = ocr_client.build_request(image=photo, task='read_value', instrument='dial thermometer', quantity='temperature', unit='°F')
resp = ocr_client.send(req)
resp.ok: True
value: 60 °F
